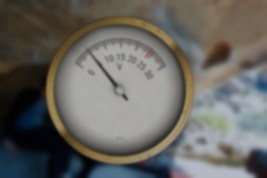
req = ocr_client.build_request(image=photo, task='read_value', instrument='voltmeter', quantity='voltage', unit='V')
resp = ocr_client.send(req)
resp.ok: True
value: 5 V
